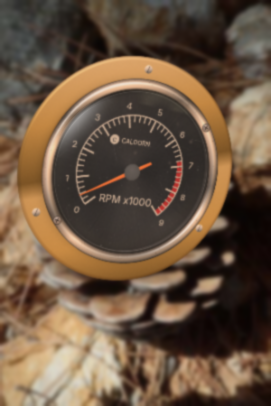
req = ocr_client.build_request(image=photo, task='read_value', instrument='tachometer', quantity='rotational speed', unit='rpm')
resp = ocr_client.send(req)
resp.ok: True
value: 400 rpm
